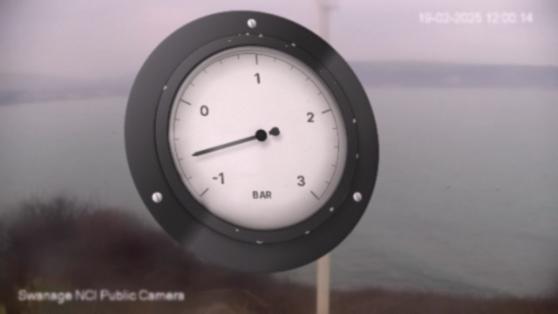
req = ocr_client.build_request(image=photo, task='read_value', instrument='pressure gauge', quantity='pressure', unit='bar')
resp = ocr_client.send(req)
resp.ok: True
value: -0.6 bar
